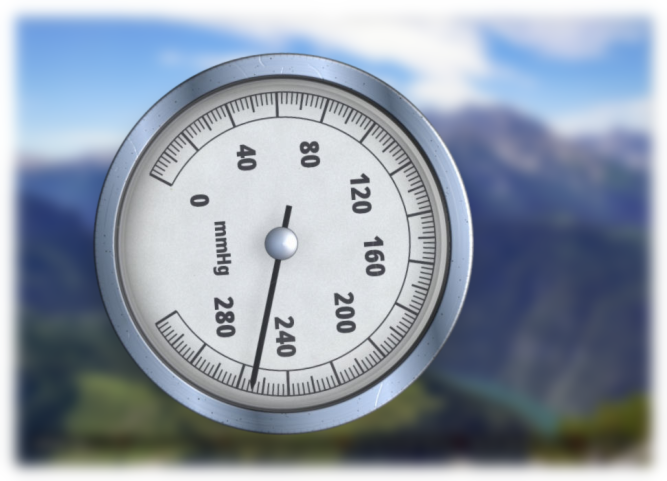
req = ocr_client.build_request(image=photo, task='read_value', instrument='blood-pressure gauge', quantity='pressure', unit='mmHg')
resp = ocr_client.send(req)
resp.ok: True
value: 254 mmHg
